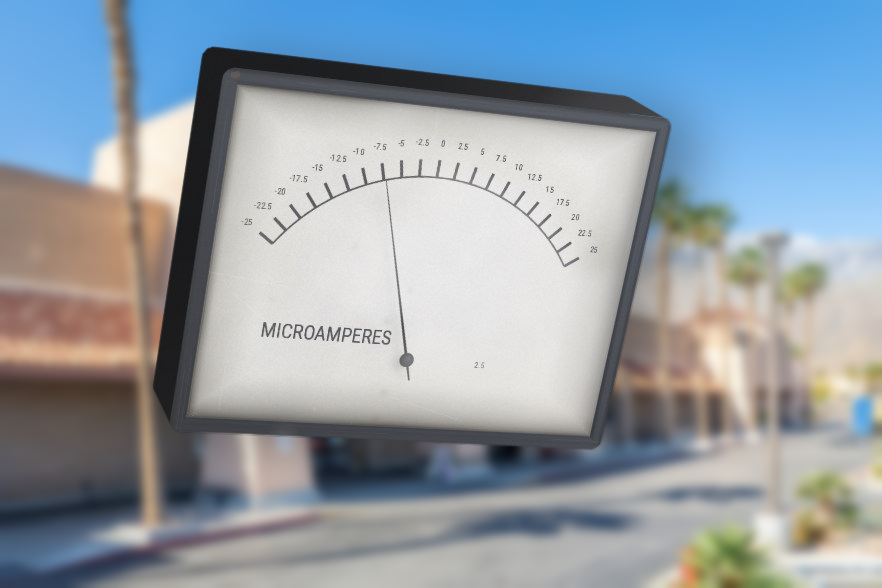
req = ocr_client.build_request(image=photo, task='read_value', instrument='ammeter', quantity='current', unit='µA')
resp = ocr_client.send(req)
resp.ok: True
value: -7.5 µA
